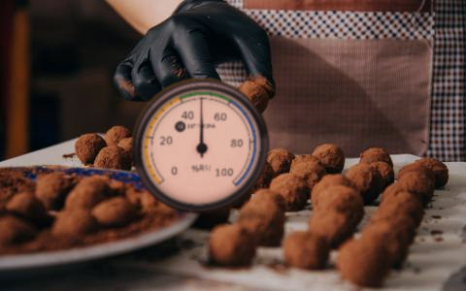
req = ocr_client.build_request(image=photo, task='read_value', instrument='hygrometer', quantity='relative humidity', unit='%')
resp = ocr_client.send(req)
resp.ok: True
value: 48 %
